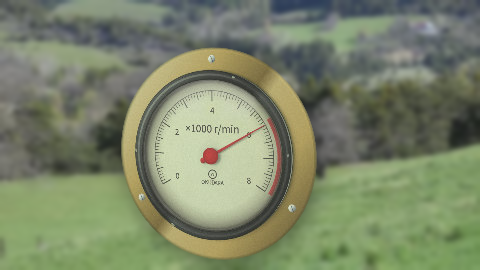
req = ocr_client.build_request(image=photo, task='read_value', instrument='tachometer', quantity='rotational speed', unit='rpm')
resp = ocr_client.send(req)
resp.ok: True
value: 6000 rpm
